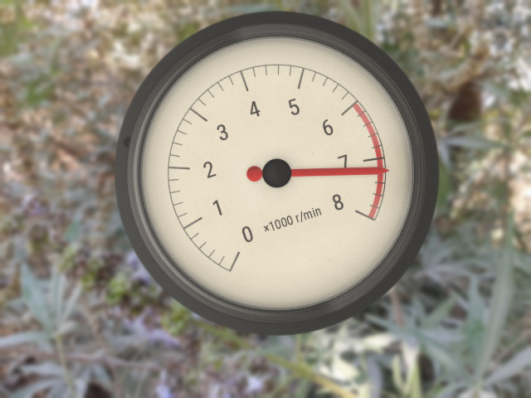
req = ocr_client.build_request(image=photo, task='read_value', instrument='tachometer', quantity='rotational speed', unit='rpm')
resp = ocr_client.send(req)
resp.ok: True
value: 7200 rpm
